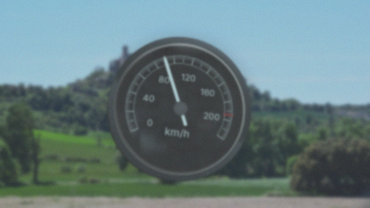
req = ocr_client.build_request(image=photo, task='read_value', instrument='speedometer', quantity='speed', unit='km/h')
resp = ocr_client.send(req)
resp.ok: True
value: 90 km/h
